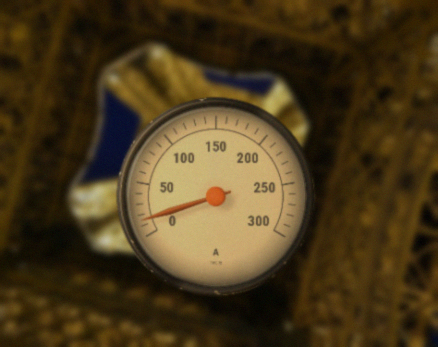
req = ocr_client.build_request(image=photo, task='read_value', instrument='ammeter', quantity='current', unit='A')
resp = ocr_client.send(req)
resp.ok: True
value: 15 A
